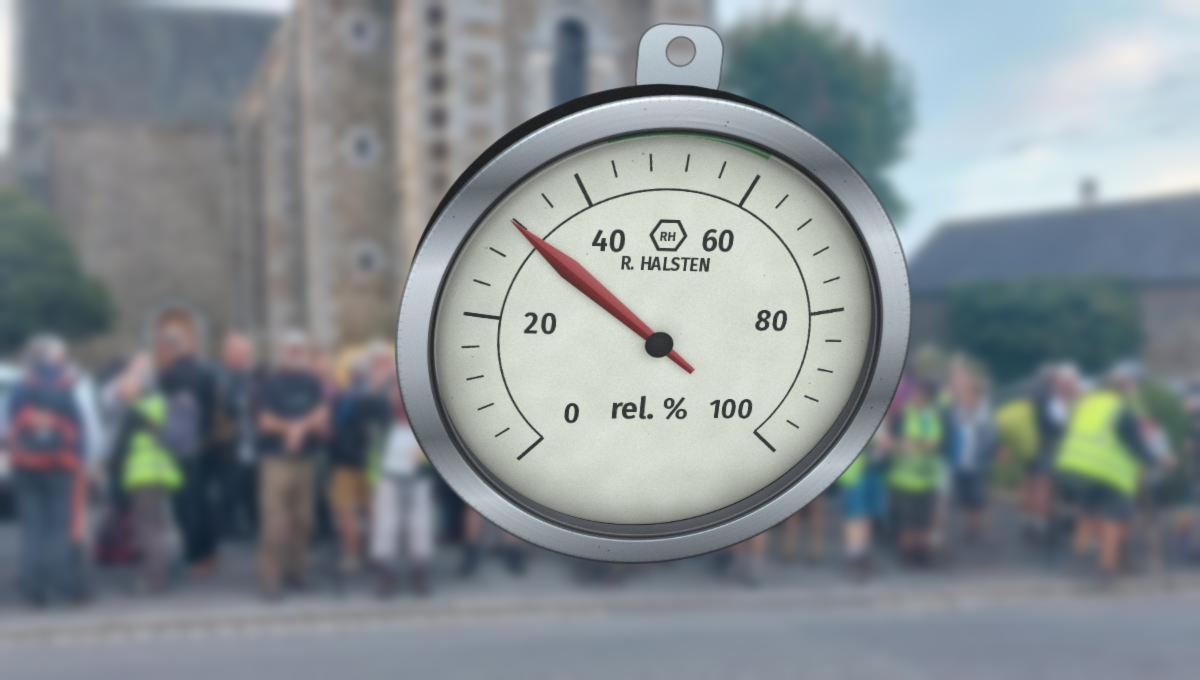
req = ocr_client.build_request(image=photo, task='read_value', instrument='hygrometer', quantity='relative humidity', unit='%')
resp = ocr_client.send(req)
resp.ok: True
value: 32 %
